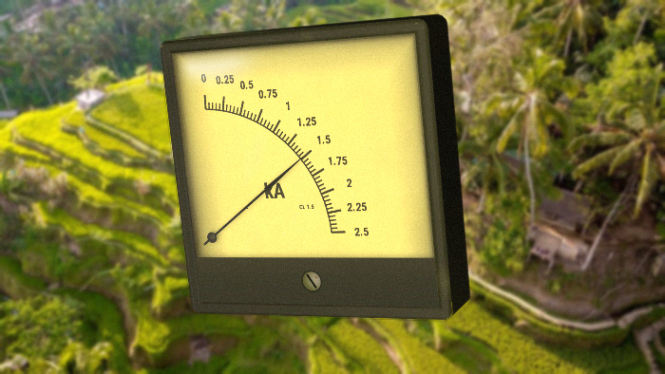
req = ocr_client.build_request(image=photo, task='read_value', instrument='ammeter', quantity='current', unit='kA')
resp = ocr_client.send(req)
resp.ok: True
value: 1.5 kA
